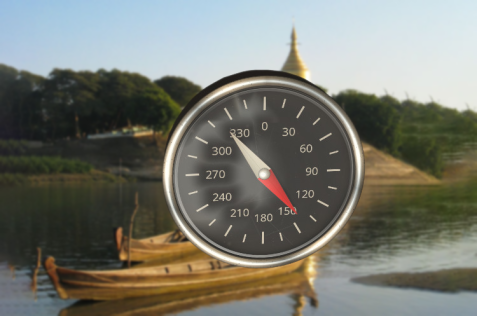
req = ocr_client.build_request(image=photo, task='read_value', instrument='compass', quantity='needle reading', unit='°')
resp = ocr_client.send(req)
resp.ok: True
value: 142.5 °
